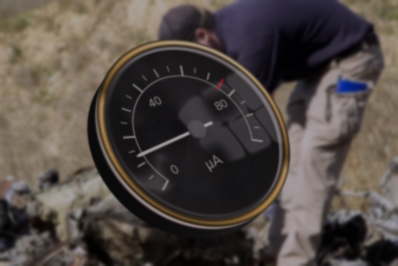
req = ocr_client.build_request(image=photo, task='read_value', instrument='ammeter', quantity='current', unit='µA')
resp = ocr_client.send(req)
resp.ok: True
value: 12.5 µA
